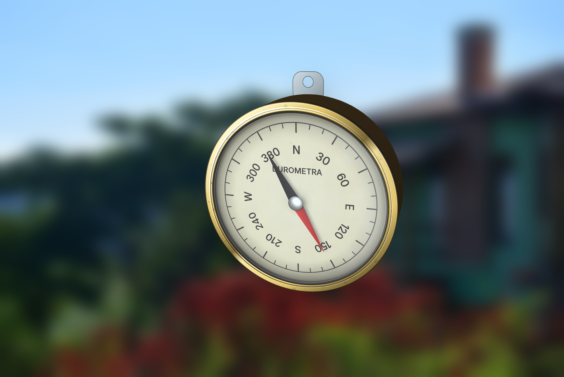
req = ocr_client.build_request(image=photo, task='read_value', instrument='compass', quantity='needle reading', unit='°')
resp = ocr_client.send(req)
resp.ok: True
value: 150 °
